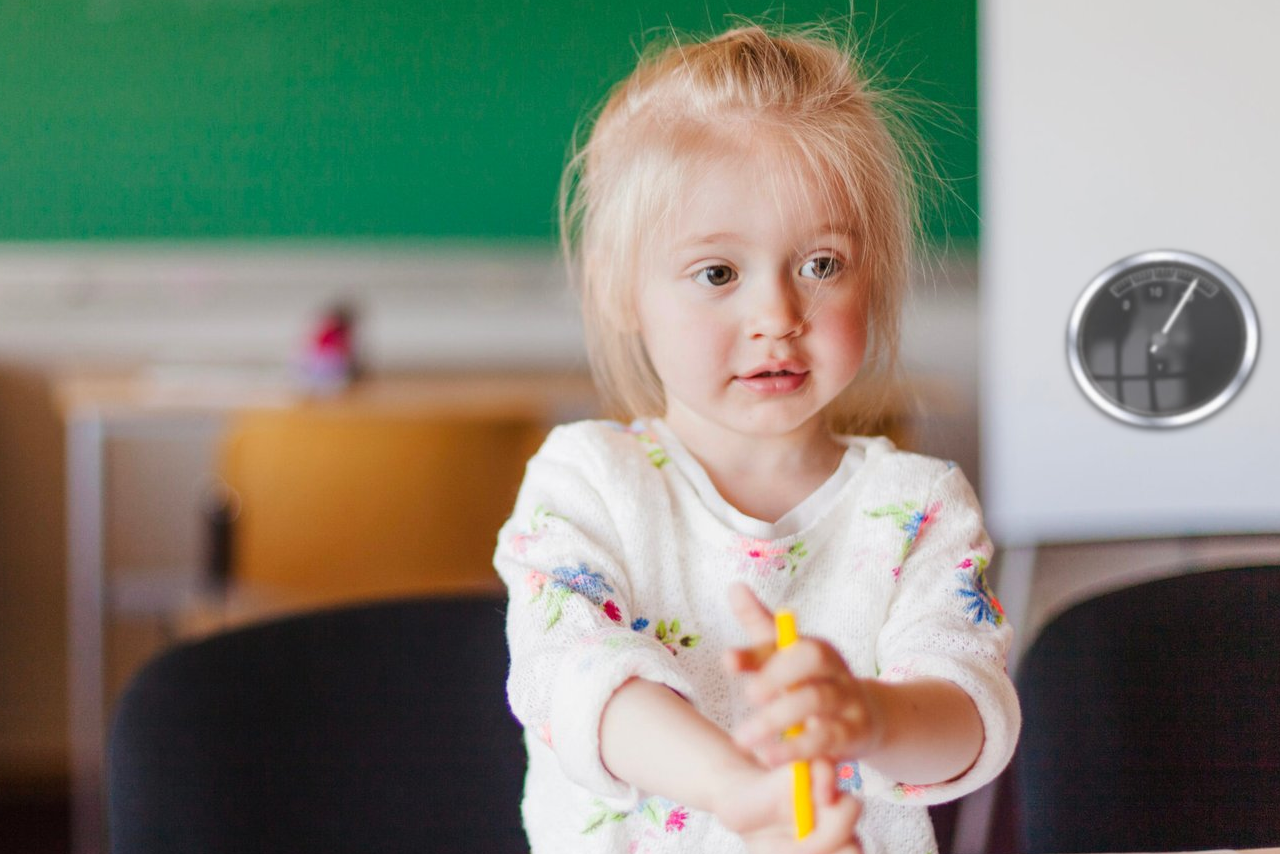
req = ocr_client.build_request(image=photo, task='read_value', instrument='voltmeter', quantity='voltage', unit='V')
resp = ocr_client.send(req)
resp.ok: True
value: 20 V
